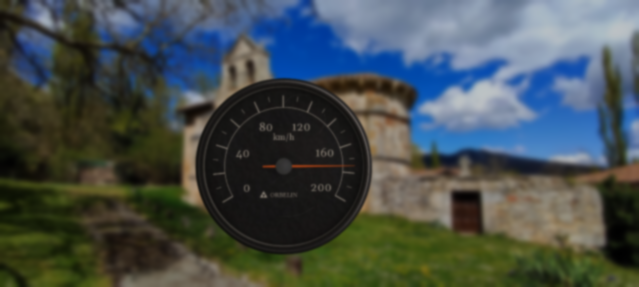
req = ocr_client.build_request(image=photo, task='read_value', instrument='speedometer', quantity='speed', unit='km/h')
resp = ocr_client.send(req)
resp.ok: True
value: 175 km/h
